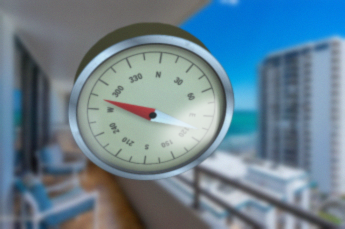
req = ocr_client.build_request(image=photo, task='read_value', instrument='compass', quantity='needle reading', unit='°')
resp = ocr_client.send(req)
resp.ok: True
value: 285 °
